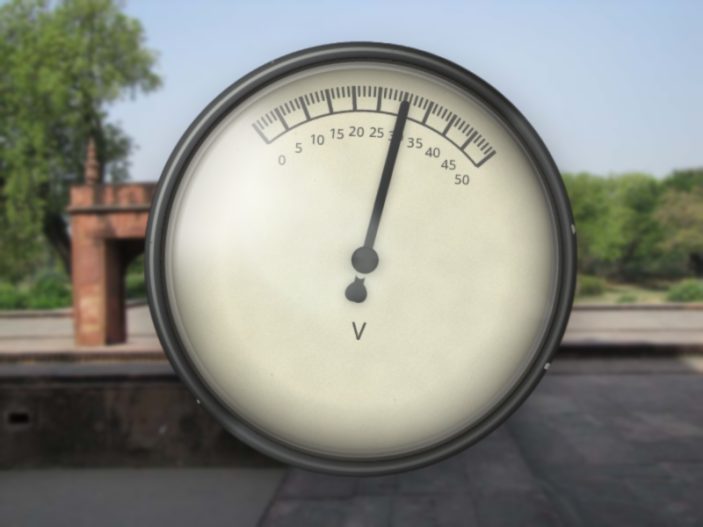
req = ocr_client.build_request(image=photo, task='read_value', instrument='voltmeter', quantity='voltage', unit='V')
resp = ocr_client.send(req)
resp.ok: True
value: 30 V
